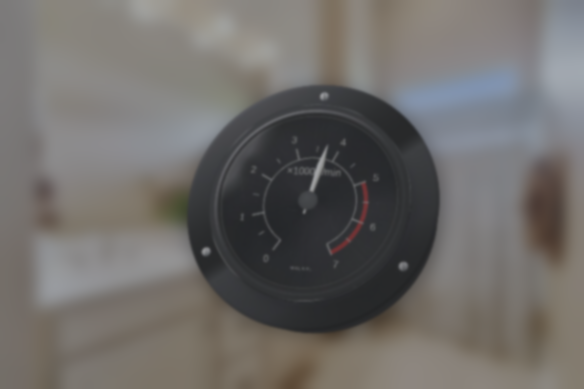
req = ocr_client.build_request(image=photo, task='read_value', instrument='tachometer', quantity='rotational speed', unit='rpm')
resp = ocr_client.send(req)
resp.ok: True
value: 3750 rpm
